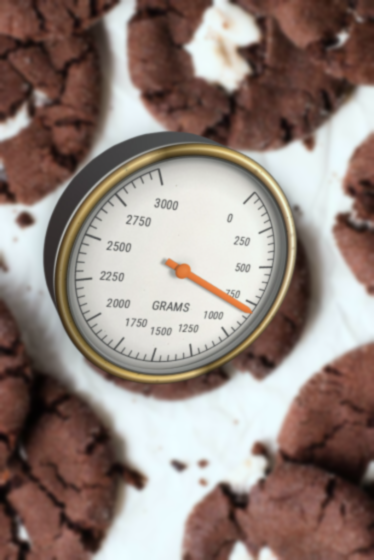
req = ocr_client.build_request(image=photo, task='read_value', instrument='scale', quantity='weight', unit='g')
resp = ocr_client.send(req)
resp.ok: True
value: 800 g
